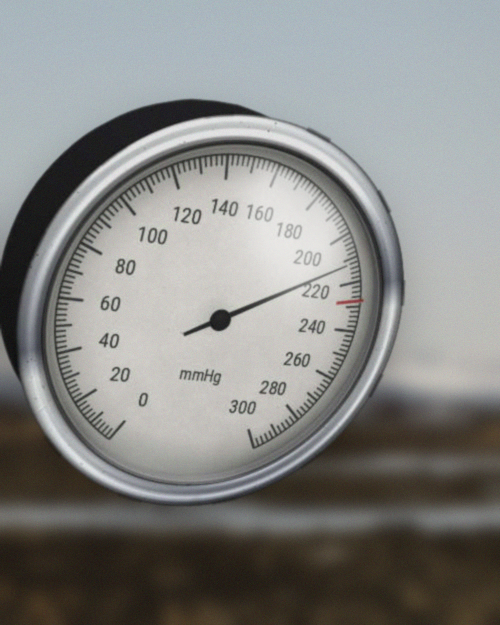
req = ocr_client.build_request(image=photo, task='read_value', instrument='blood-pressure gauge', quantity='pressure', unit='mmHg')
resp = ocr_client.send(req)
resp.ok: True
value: 210 mmHg
